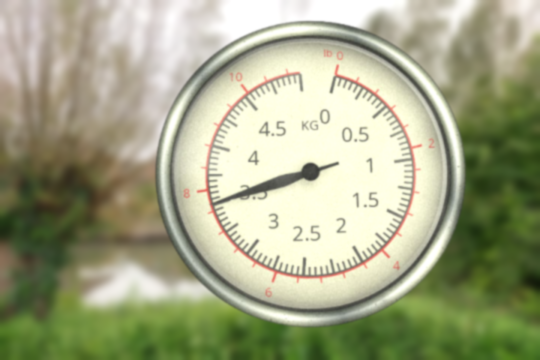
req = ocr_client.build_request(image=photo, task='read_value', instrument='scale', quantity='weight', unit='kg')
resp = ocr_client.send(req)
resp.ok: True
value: 3.5 kg
